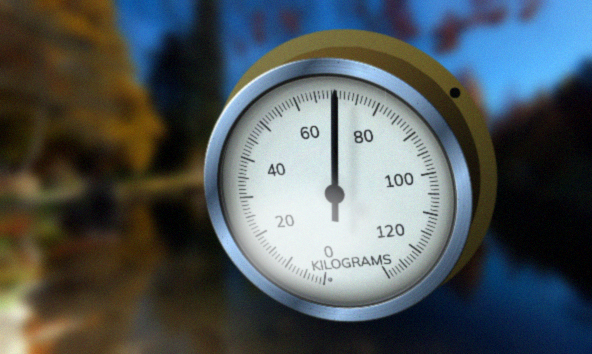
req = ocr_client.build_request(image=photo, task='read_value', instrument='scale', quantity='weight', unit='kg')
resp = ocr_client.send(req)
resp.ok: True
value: 70 kg
